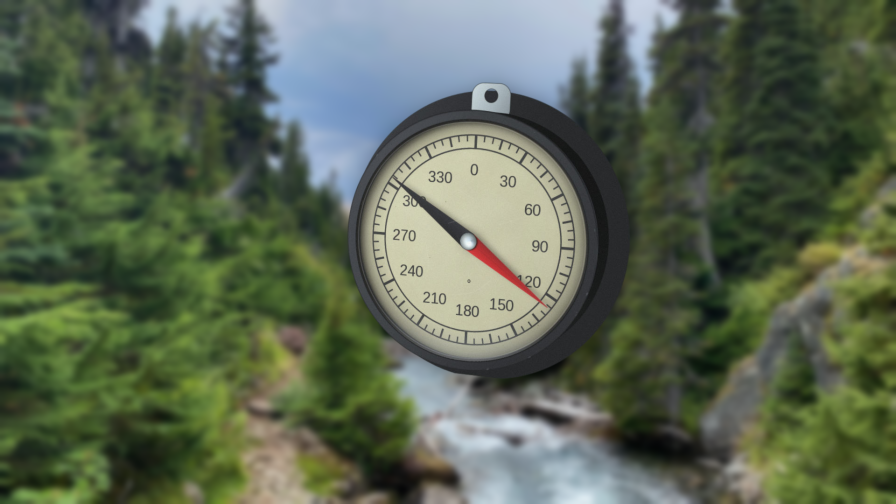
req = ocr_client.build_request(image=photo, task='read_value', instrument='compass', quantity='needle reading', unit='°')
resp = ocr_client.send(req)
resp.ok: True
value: 125 °
